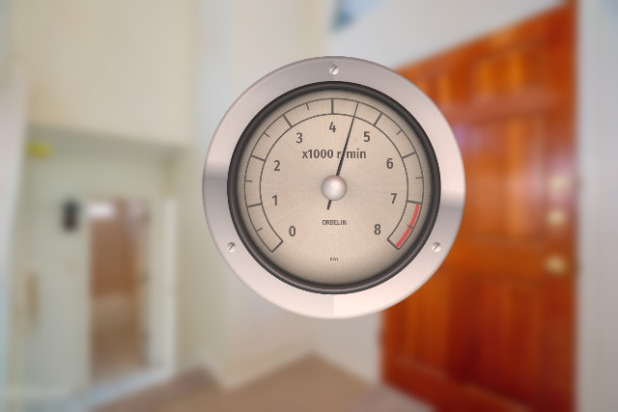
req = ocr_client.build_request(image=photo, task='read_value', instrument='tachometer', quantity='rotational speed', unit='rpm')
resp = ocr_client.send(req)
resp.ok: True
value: 4500 rpm
